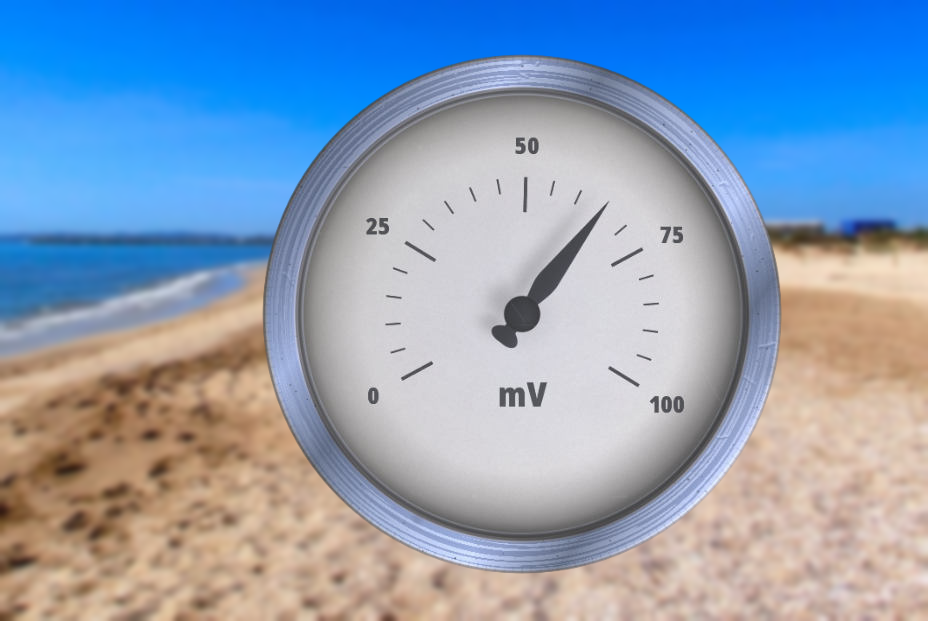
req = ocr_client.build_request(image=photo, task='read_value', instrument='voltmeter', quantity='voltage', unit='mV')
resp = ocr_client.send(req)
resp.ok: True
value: 65 mV
